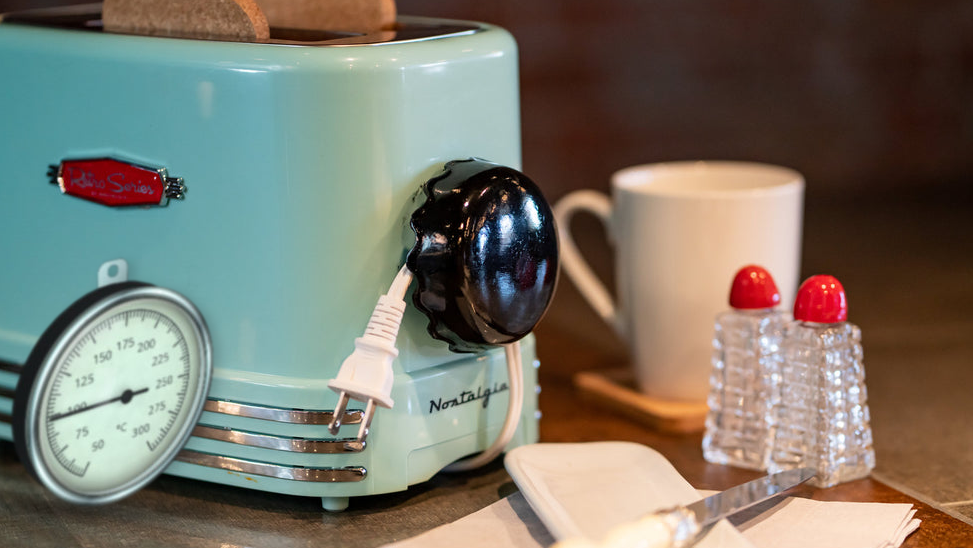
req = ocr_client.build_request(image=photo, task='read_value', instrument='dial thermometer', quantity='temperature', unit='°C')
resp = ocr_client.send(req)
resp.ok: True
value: 100 °C
